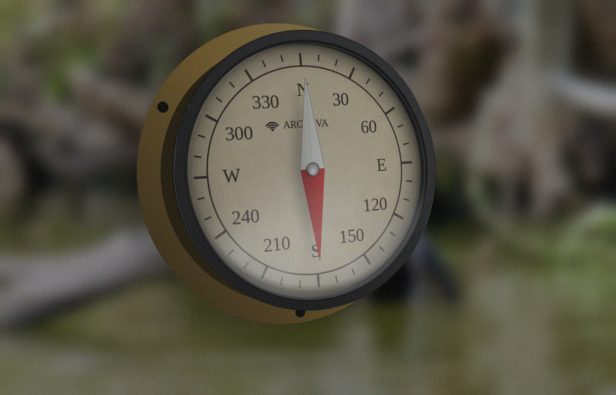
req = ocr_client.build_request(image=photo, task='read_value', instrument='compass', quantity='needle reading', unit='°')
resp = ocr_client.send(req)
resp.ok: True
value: 180 °
